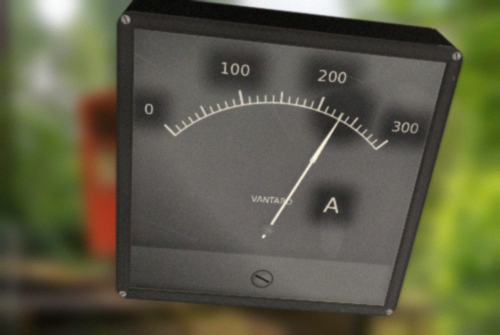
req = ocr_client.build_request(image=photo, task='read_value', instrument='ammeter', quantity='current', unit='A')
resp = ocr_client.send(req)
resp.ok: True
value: 230 A
